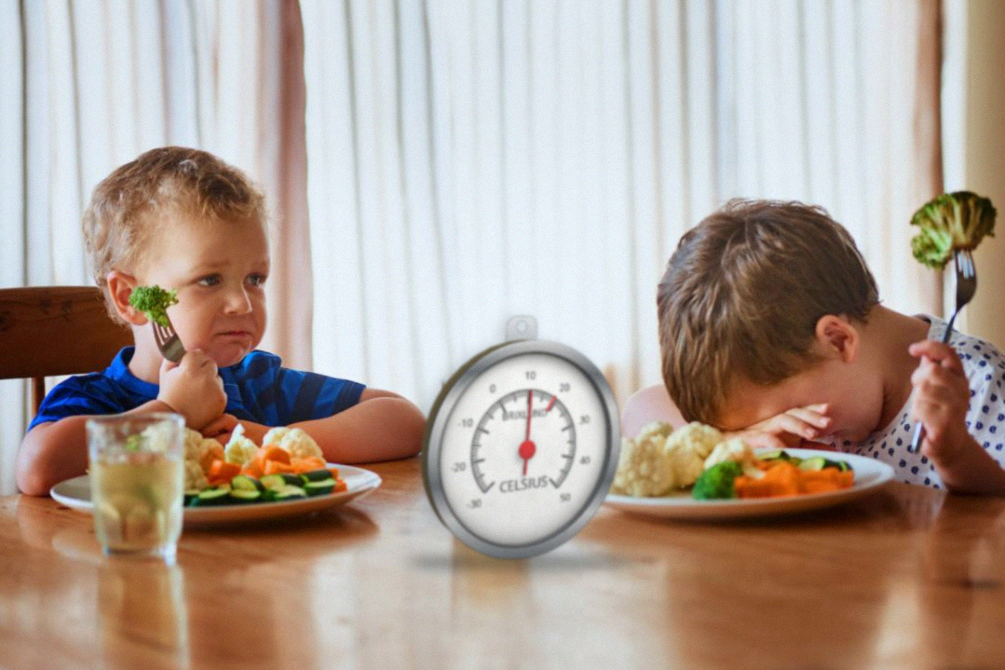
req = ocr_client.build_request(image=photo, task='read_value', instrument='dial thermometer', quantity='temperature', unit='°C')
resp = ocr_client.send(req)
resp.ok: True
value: 10 °C
